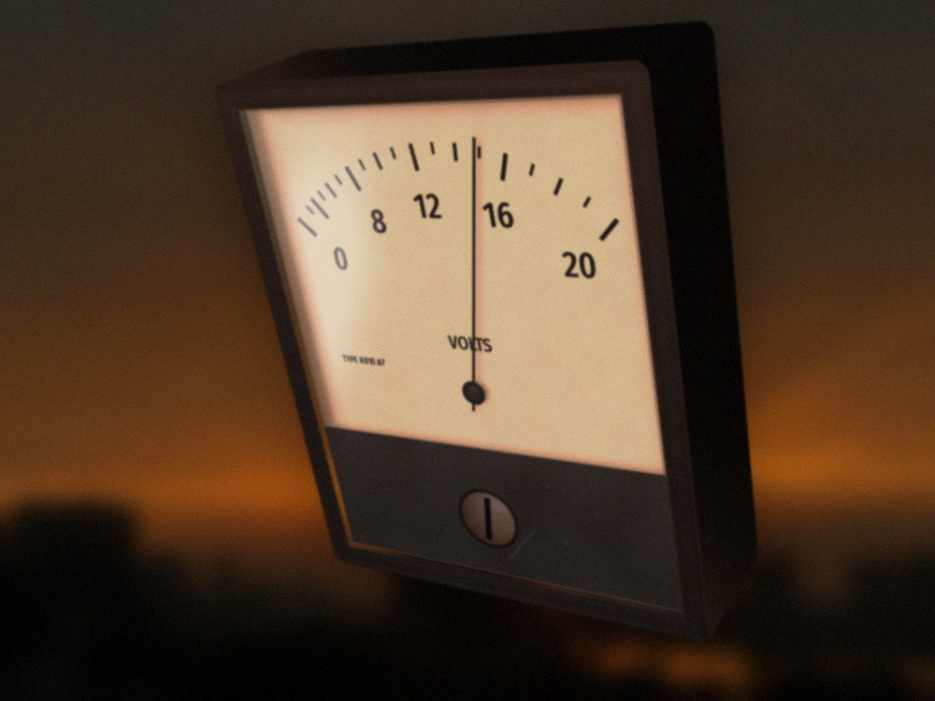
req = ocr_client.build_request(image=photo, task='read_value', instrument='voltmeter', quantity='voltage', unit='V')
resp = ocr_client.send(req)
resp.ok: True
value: 15 V
